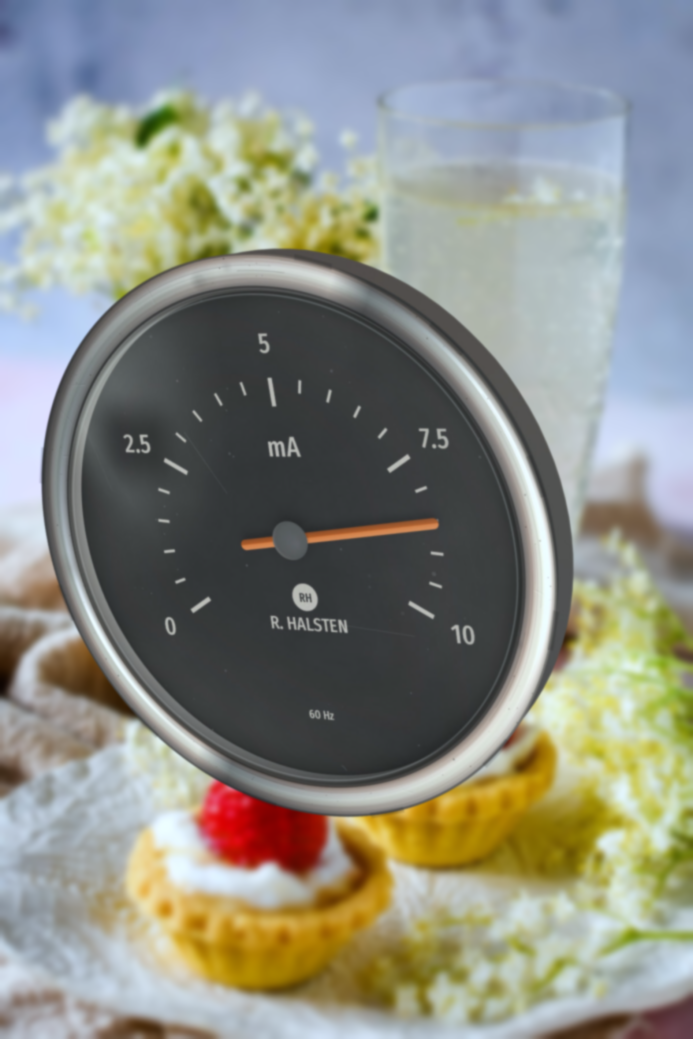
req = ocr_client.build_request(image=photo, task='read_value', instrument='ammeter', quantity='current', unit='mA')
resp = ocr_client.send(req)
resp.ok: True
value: 8.5 mA
